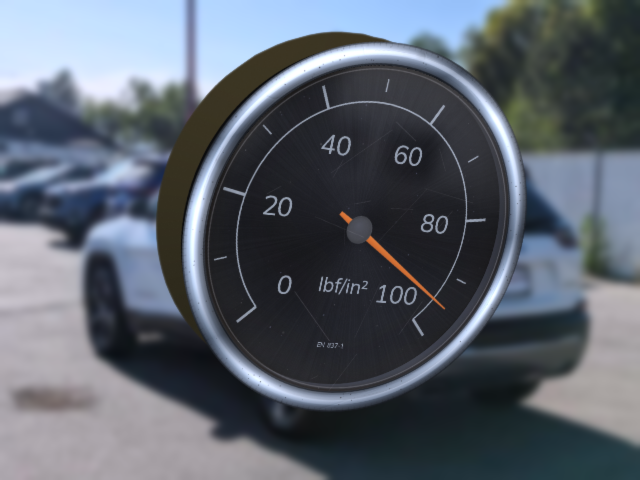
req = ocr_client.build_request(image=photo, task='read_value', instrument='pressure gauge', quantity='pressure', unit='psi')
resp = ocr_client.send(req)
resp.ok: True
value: 95 psi
